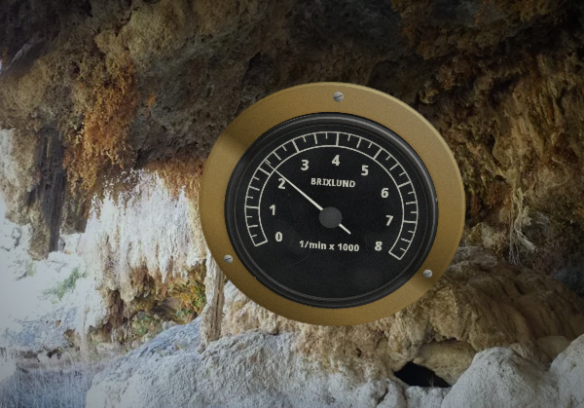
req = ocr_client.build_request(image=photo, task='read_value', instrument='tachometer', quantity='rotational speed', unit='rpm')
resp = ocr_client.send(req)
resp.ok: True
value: 2250 rpm
